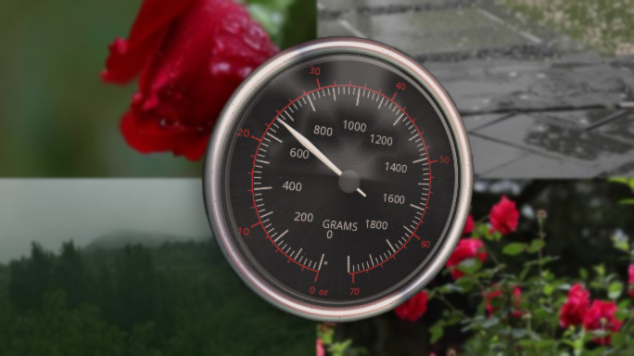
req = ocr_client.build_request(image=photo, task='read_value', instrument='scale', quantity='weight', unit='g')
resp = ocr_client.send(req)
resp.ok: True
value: 660 g
